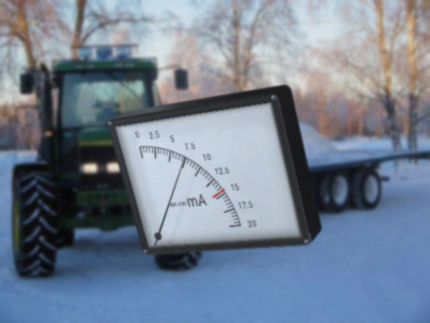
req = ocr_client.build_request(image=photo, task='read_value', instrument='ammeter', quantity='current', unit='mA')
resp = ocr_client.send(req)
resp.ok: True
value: 7.5 mA
